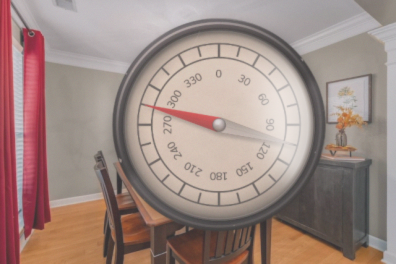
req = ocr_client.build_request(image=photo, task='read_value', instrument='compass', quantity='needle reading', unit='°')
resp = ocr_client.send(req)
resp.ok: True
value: 285 °
